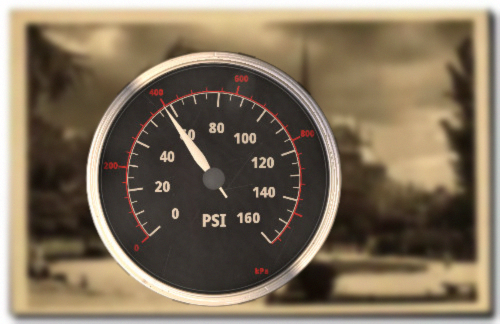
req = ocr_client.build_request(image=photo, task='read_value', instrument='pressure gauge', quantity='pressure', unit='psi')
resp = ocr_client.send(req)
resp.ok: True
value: 57.5 psi
